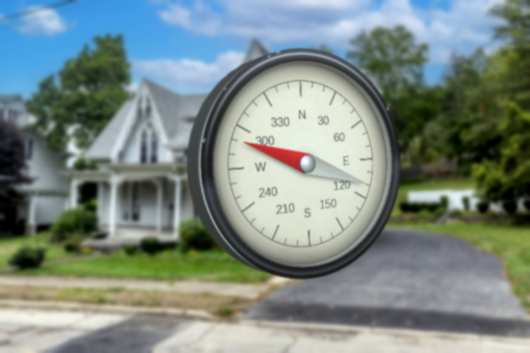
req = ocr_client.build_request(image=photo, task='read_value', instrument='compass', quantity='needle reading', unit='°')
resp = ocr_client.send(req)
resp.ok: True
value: 290 °
